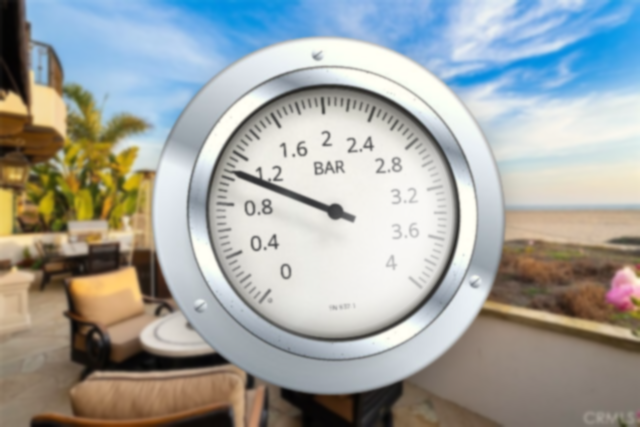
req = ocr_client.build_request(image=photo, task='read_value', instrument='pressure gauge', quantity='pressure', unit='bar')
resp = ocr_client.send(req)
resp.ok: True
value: 1.05 bar
